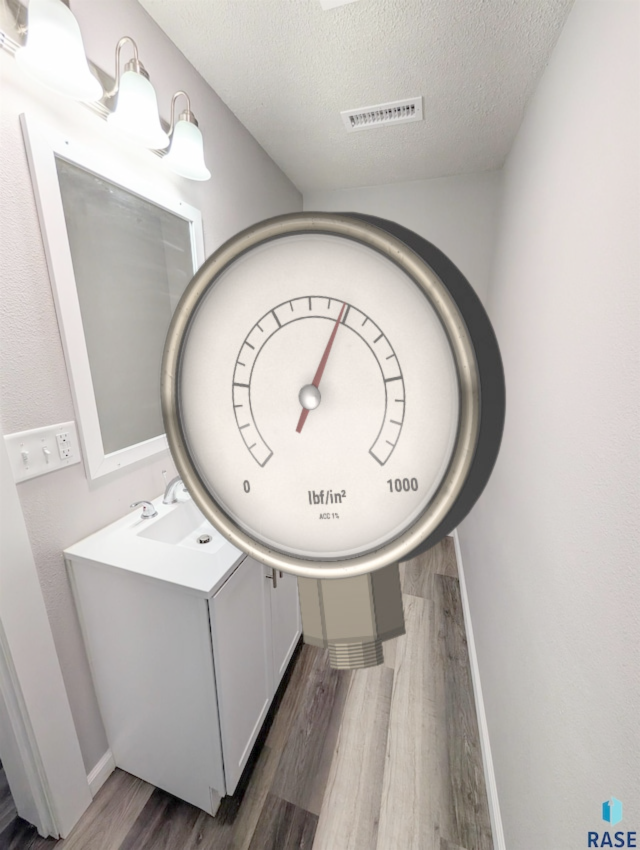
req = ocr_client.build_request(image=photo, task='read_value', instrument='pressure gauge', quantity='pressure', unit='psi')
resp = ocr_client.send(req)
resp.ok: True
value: 600 psi
